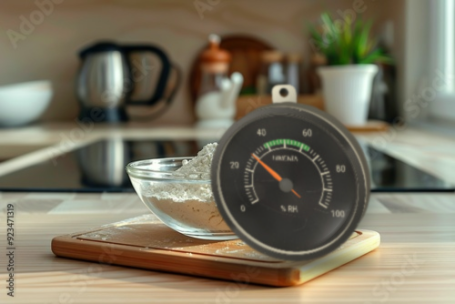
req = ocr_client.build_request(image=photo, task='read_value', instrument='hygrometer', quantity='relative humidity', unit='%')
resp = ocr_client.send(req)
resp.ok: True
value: 30 %
